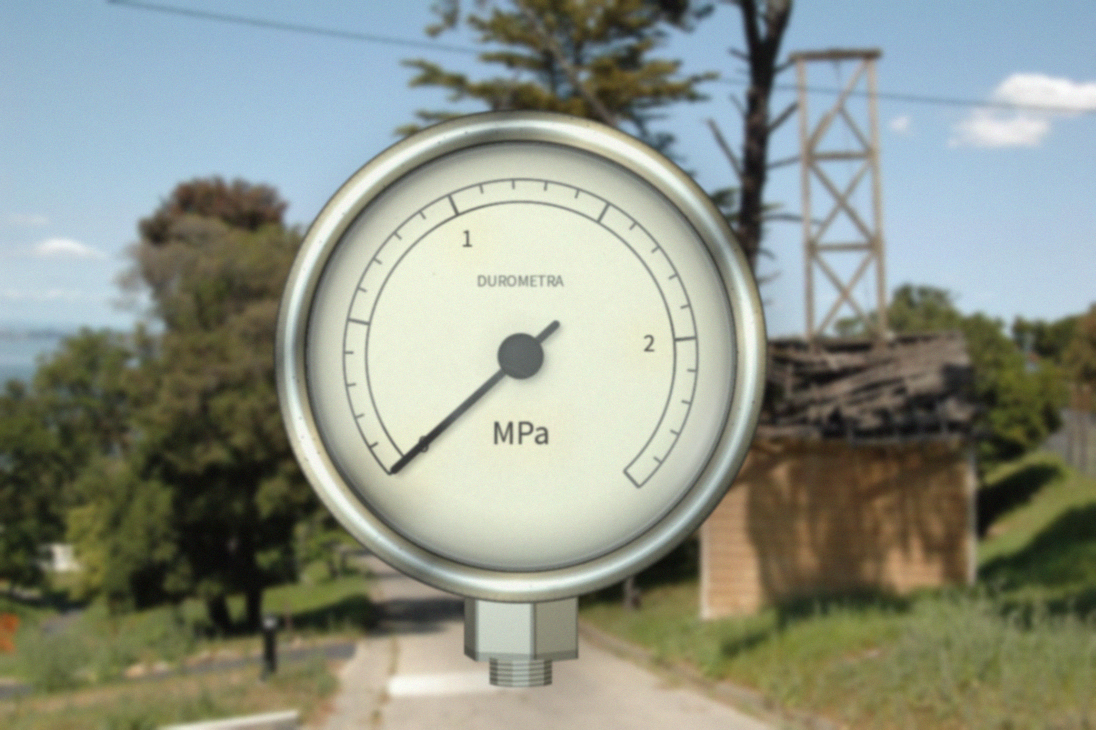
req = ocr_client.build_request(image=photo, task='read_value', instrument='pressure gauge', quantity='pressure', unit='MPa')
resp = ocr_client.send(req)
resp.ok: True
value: 0 MPa
